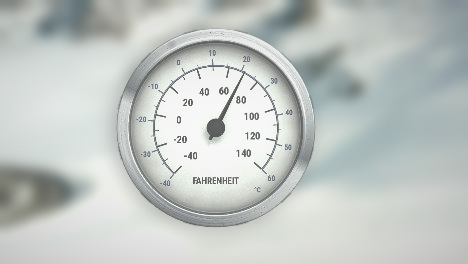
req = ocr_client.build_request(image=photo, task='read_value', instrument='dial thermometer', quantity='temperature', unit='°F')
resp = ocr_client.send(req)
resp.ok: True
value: 70 °F
